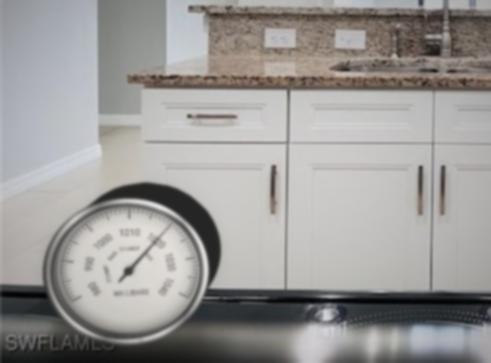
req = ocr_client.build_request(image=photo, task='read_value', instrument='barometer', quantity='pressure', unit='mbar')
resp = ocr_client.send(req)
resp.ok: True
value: 1020 mbar
